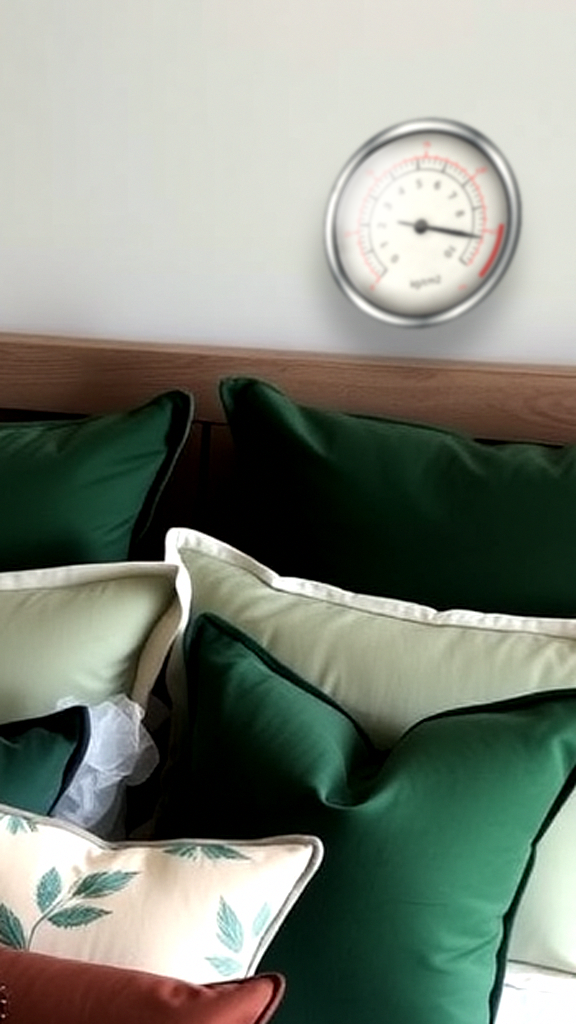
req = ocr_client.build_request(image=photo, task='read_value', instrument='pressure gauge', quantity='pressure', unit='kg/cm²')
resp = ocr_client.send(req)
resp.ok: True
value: 9 kg/cm²
